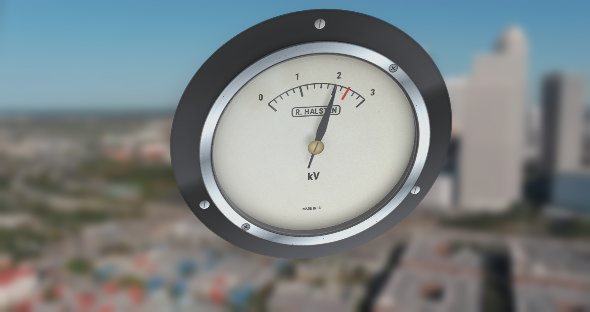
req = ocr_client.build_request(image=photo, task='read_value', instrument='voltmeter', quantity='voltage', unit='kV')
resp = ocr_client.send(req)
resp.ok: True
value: 2 kV
